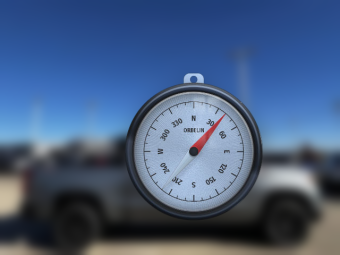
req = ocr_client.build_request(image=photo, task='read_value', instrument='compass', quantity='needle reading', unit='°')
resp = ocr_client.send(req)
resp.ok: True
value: 40 °
